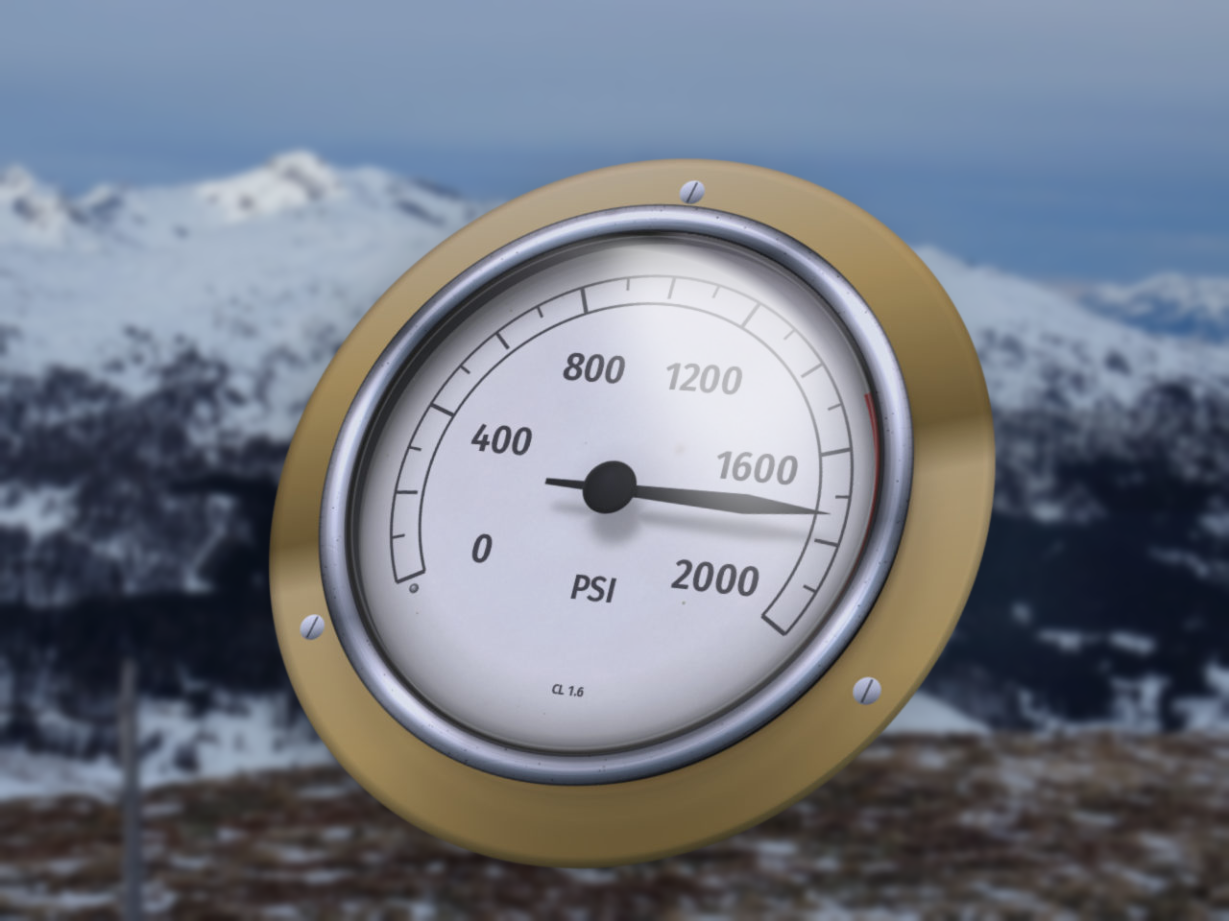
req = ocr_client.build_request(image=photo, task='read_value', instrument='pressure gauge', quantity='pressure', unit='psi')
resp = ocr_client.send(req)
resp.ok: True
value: 1750 psi
